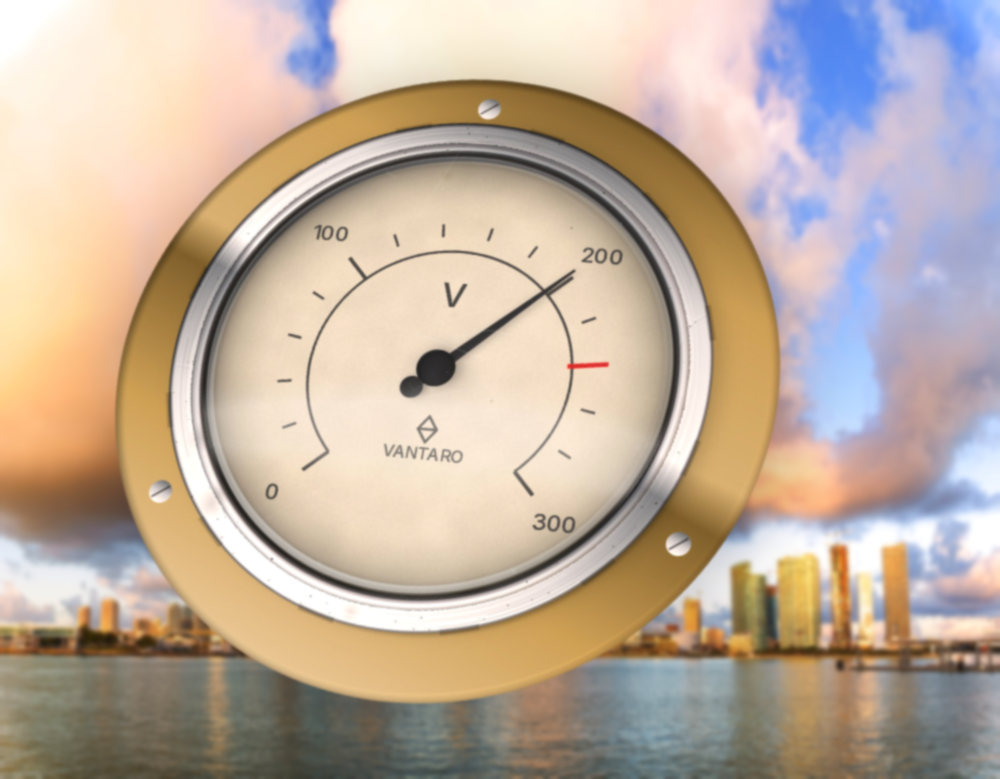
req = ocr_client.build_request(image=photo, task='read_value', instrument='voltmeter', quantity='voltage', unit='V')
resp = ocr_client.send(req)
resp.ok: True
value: 200 V
